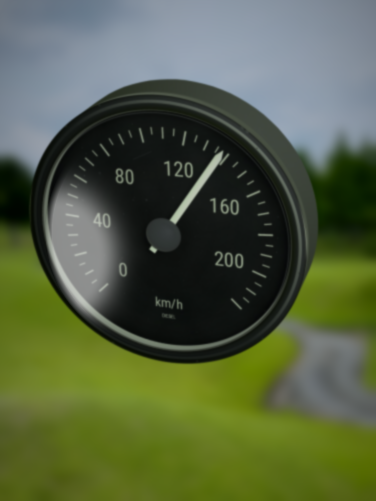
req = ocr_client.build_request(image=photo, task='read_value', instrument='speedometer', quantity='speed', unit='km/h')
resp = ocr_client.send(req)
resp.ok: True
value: 137.5 km/h
